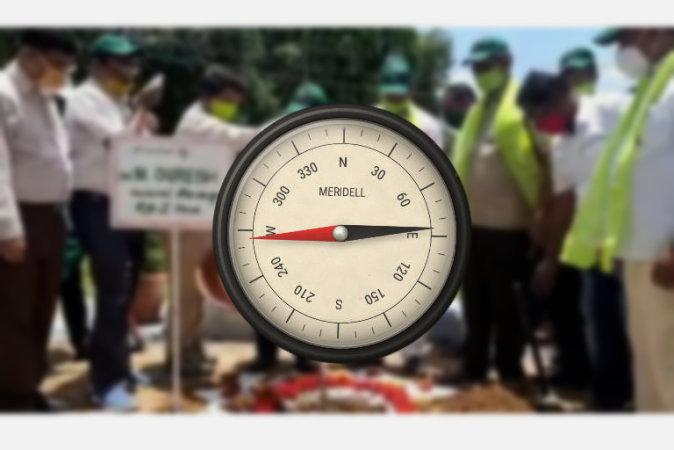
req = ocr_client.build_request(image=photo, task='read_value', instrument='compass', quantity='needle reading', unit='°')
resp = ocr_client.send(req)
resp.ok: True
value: 265 °
